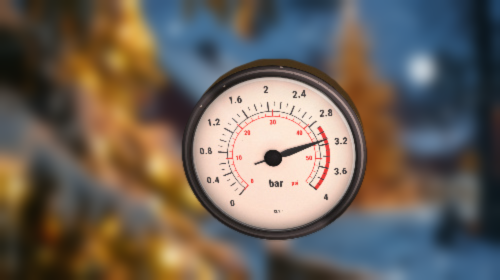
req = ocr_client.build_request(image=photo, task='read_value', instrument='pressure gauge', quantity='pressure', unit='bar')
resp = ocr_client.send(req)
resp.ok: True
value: 3.1 bar
